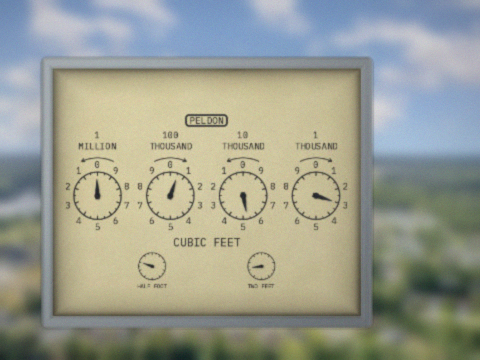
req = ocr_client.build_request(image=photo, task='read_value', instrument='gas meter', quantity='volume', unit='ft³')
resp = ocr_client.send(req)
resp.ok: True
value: 5300 ft³
